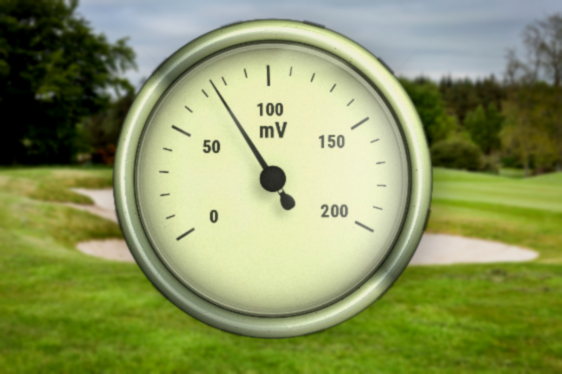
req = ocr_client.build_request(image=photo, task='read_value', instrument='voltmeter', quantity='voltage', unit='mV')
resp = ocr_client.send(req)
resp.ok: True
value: 75 mV
